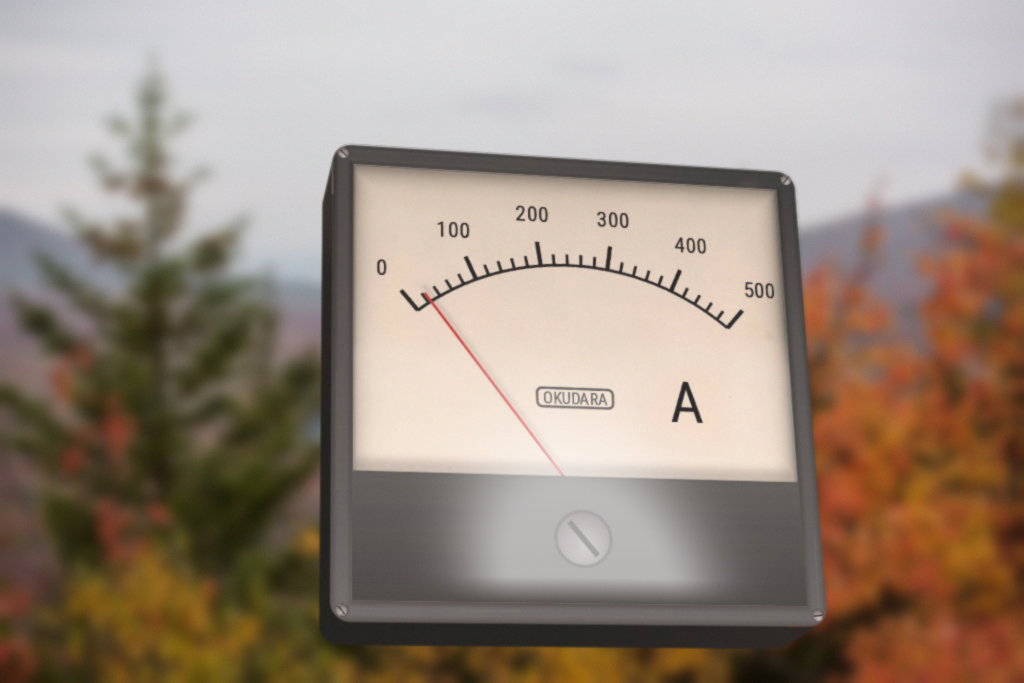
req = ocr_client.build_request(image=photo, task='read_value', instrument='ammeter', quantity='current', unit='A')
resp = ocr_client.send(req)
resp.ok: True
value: 20 A
